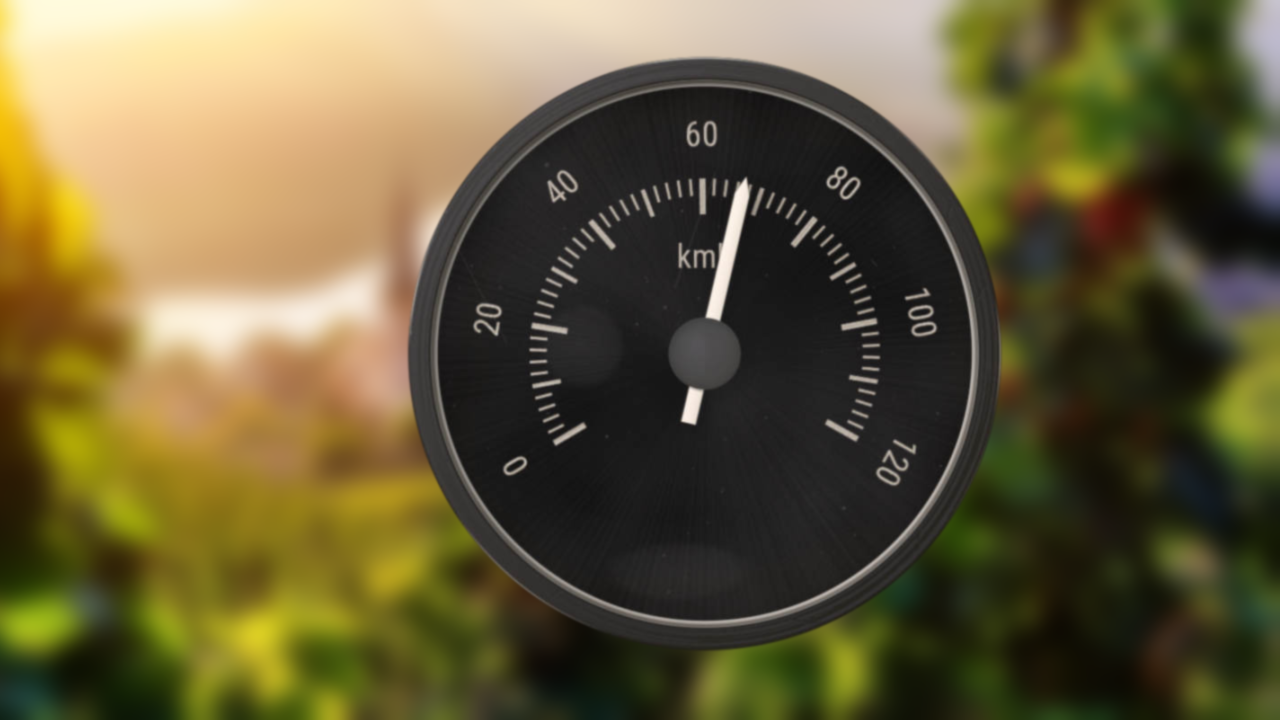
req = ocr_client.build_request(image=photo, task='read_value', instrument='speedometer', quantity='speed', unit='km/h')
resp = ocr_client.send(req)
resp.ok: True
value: 67 km/h
